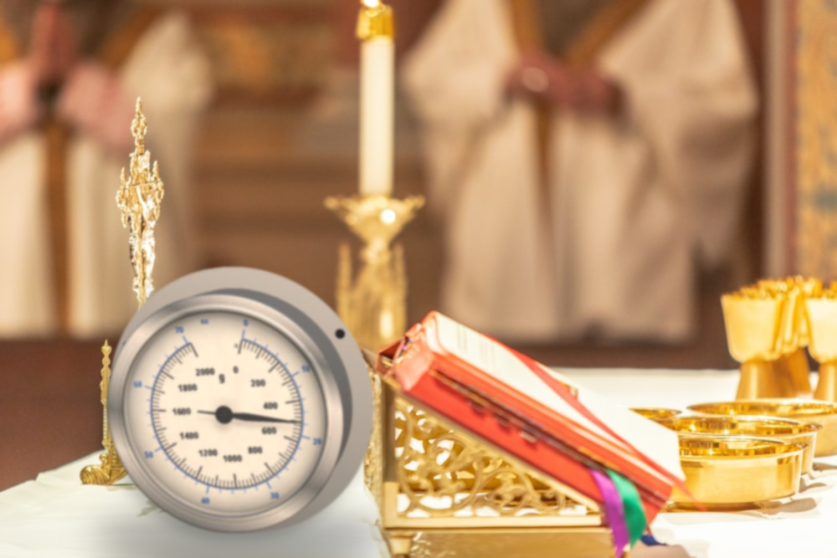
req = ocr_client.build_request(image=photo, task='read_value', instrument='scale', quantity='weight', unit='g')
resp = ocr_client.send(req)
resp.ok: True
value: 500 g
